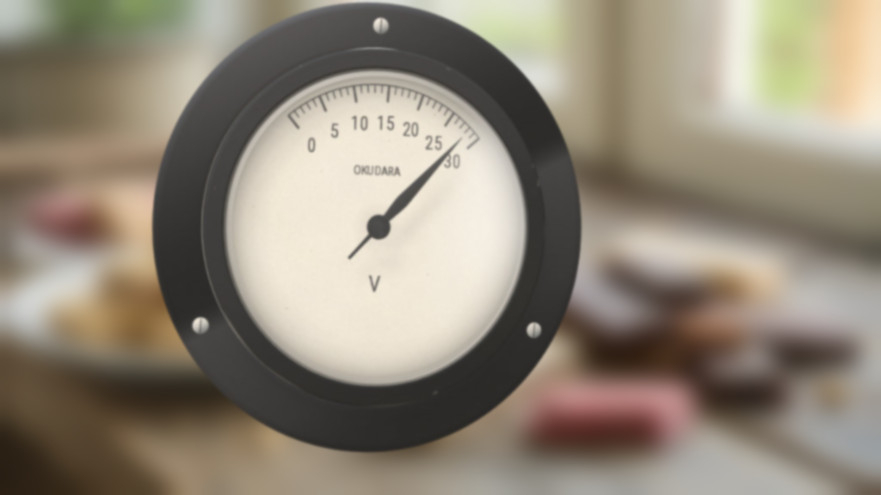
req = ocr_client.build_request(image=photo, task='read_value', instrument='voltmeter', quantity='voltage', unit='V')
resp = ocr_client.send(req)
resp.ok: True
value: 28 V
